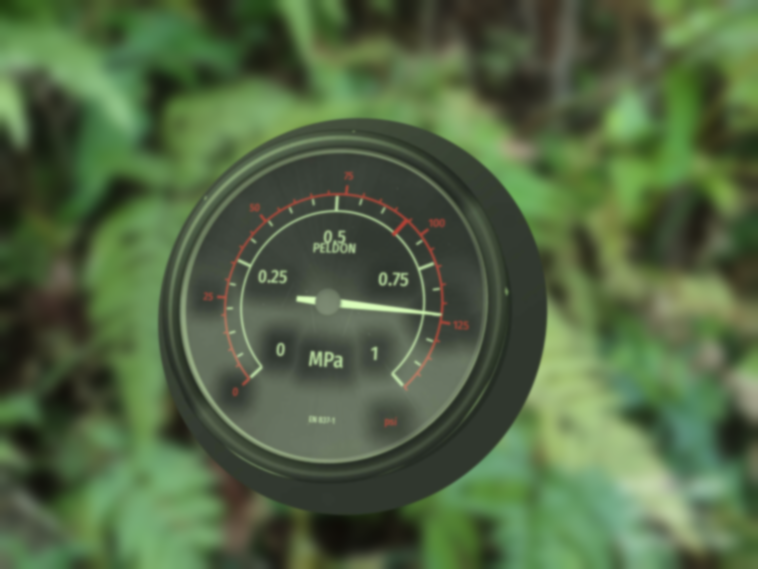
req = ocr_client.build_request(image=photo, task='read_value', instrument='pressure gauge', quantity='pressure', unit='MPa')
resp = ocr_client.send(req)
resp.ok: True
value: 0.85 MPa
